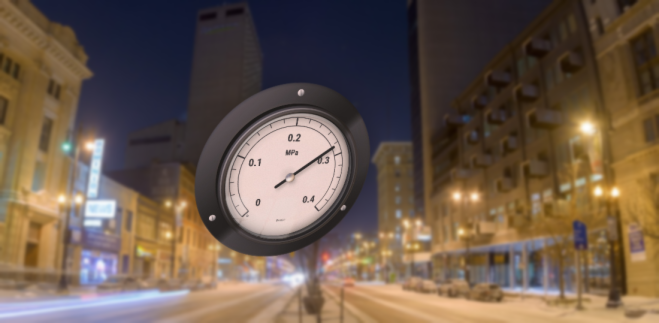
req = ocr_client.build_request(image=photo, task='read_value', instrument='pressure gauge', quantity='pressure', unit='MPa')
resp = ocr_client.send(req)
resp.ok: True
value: 0.28 MPa
